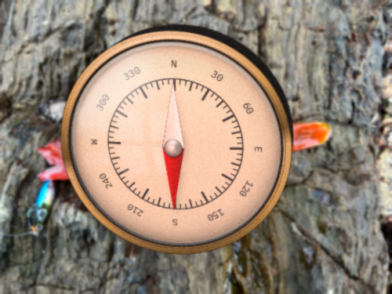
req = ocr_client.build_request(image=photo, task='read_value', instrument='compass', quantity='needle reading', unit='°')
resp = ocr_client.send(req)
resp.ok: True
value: 180 °
